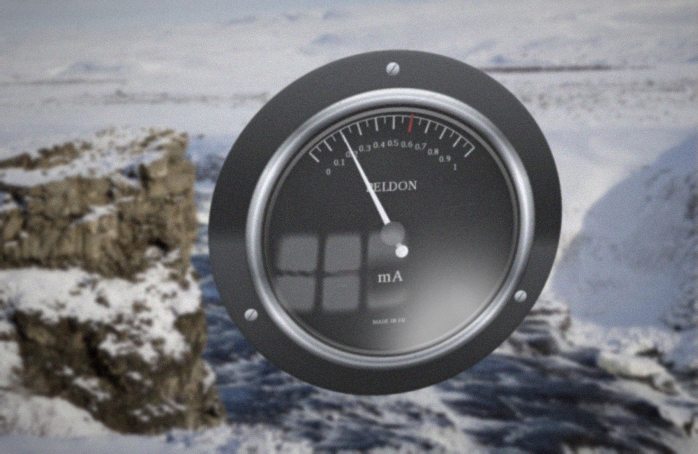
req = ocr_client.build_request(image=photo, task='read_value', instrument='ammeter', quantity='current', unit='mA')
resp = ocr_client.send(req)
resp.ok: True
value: 0.2 mA
